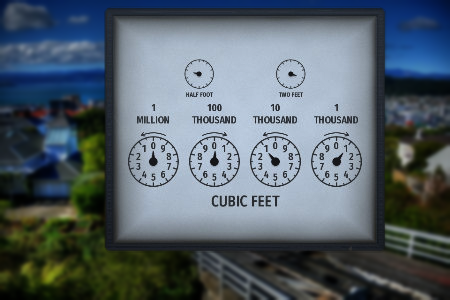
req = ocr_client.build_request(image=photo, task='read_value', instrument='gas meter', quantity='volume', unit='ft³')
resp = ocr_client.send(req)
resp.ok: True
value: 1100 ft³
